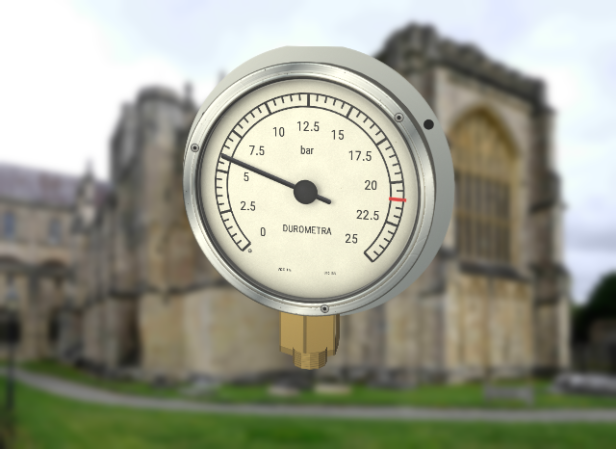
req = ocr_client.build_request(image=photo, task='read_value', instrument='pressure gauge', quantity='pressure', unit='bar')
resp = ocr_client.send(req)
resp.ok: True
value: 6 bar
